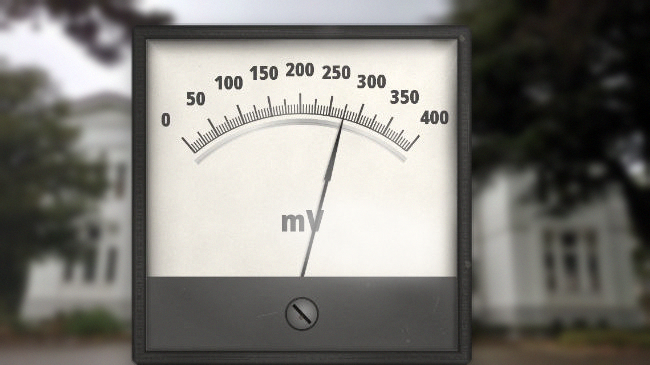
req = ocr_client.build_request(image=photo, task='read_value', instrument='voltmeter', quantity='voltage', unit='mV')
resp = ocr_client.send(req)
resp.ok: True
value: 275 mV
